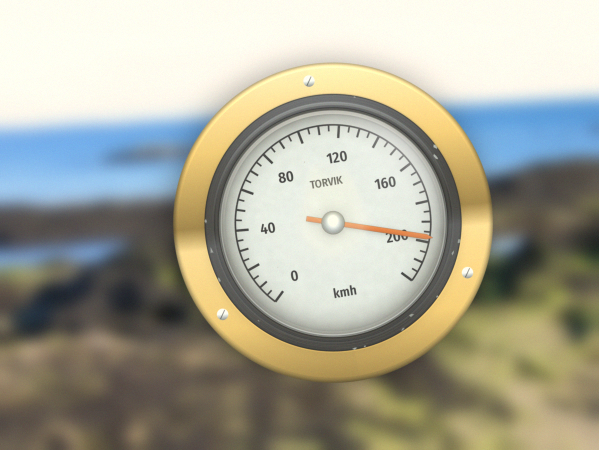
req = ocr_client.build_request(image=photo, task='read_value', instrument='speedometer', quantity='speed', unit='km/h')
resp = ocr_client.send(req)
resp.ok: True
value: 197.5 km/h
